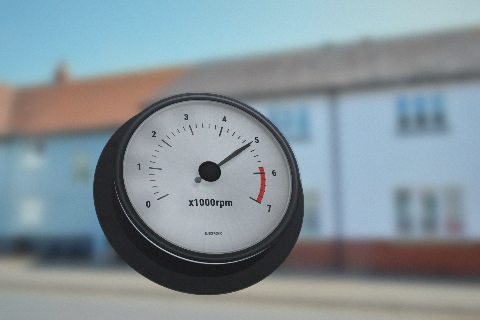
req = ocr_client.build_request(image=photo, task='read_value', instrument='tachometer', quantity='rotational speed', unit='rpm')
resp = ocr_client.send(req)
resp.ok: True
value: 5000 rpm
